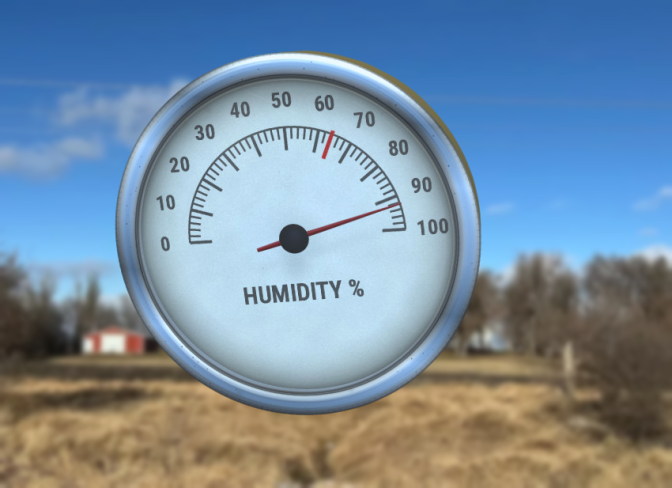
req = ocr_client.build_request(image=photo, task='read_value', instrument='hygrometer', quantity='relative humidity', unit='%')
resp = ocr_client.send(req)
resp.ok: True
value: 92 %
